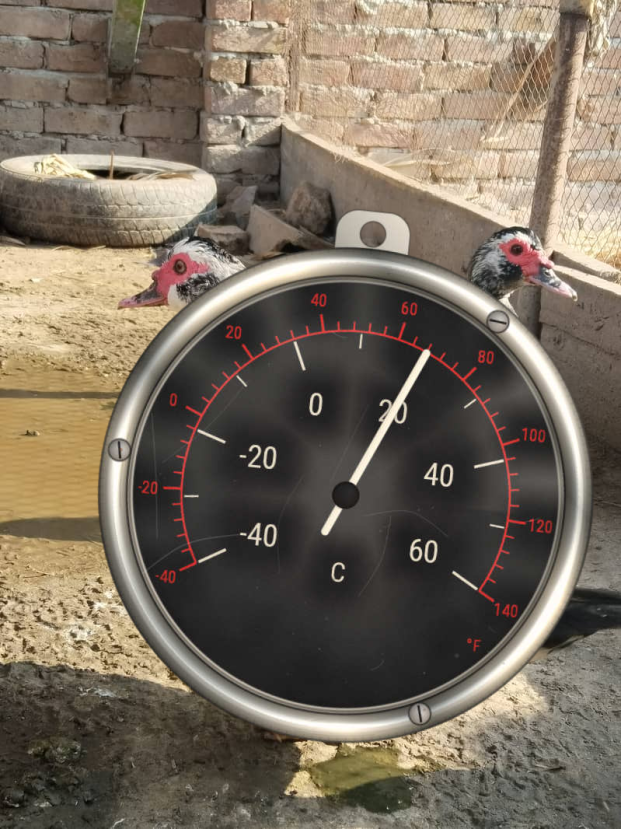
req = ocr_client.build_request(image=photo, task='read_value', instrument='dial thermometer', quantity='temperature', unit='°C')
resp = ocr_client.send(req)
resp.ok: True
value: 20 °C
